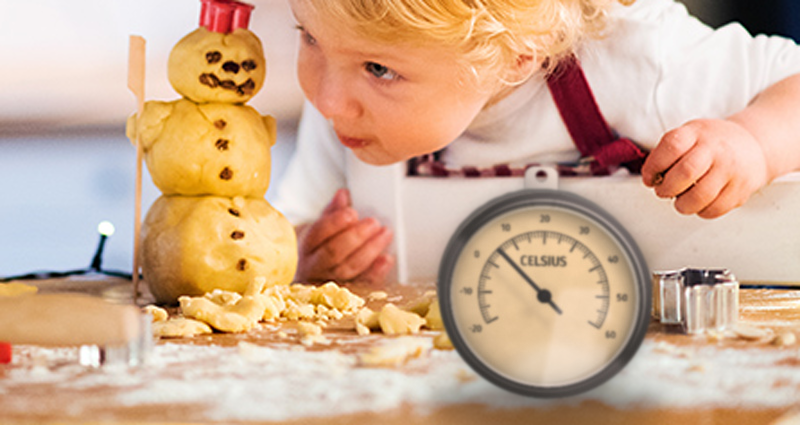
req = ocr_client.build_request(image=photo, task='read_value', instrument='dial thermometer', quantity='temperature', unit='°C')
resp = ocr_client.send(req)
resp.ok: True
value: 5 °C
